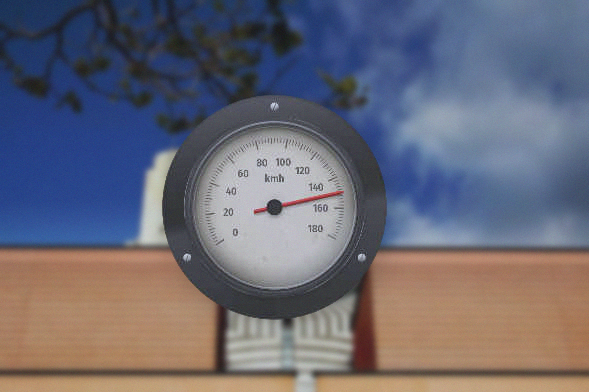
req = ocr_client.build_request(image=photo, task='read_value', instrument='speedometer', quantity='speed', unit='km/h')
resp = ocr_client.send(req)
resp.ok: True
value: 150 km/h
